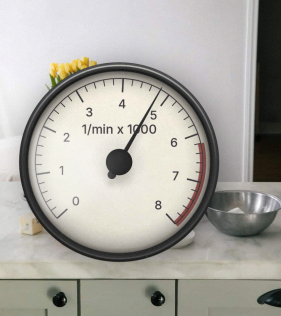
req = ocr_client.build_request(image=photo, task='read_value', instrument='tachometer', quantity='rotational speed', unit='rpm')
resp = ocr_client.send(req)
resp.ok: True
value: 4800 rpm
